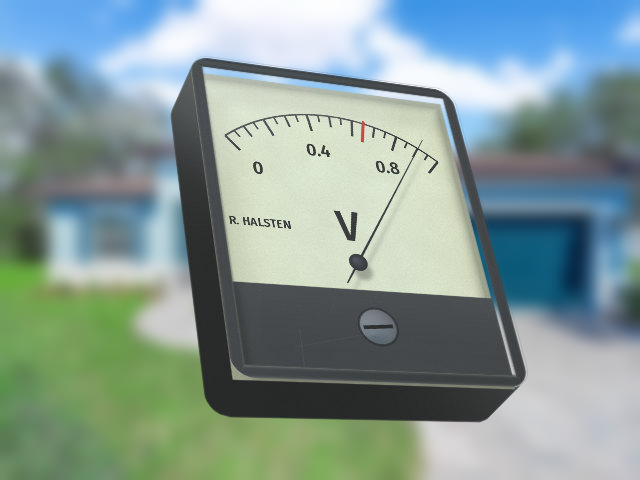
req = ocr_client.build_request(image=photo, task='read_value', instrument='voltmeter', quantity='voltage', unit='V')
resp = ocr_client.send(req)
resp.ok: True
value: 0.9 V
